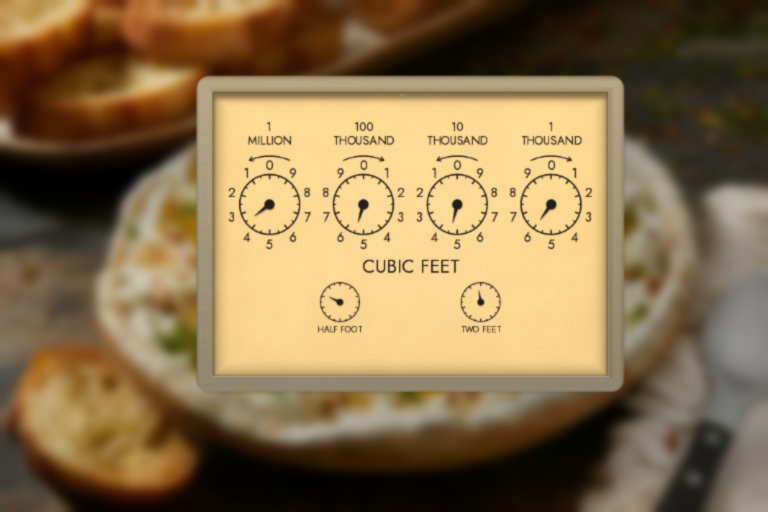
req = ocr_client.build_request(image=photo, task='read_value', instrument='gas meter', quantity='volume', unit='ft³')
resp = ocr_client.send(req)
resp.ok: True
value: 354600 ft³
